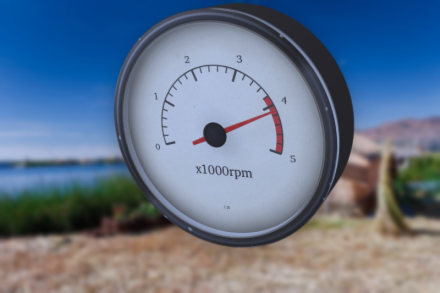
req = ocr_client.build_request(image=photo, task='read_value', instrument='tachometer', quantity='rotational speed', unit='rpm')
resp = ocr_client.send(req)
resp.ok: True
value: 4100 rpm
